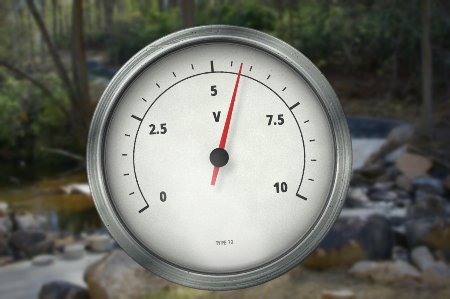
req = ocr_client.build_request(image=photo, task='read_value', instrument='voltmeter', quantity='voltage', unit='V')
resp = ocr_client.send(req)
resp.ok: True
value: 5.75 V
